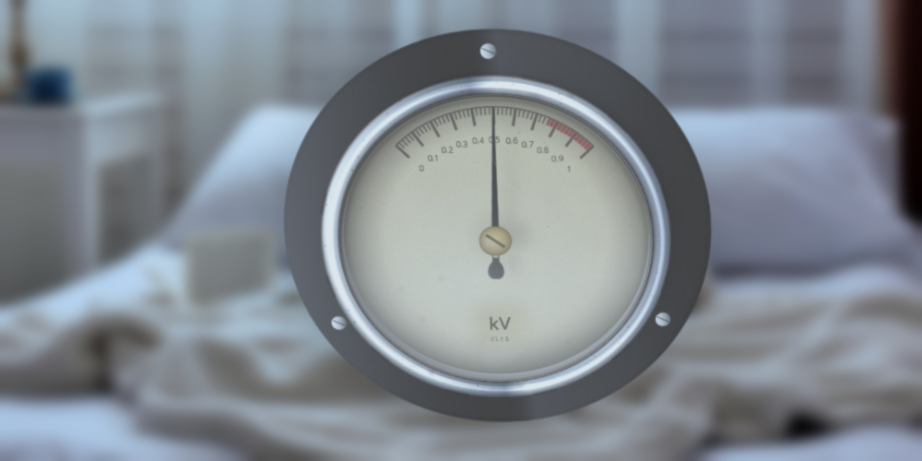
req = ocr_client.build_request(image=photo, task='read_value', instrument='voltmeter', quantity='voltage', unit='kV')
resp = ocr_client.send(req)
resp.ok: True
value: 0.5 kV
